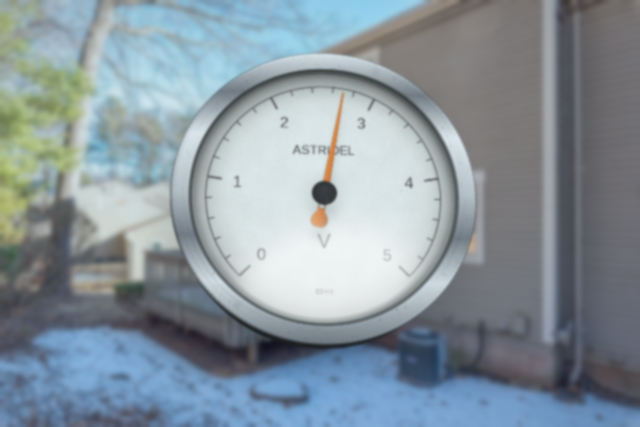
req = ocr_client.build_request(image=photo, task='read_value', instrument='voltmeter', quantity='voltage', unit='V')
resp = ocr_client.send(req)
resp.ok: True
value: 2.7 V
